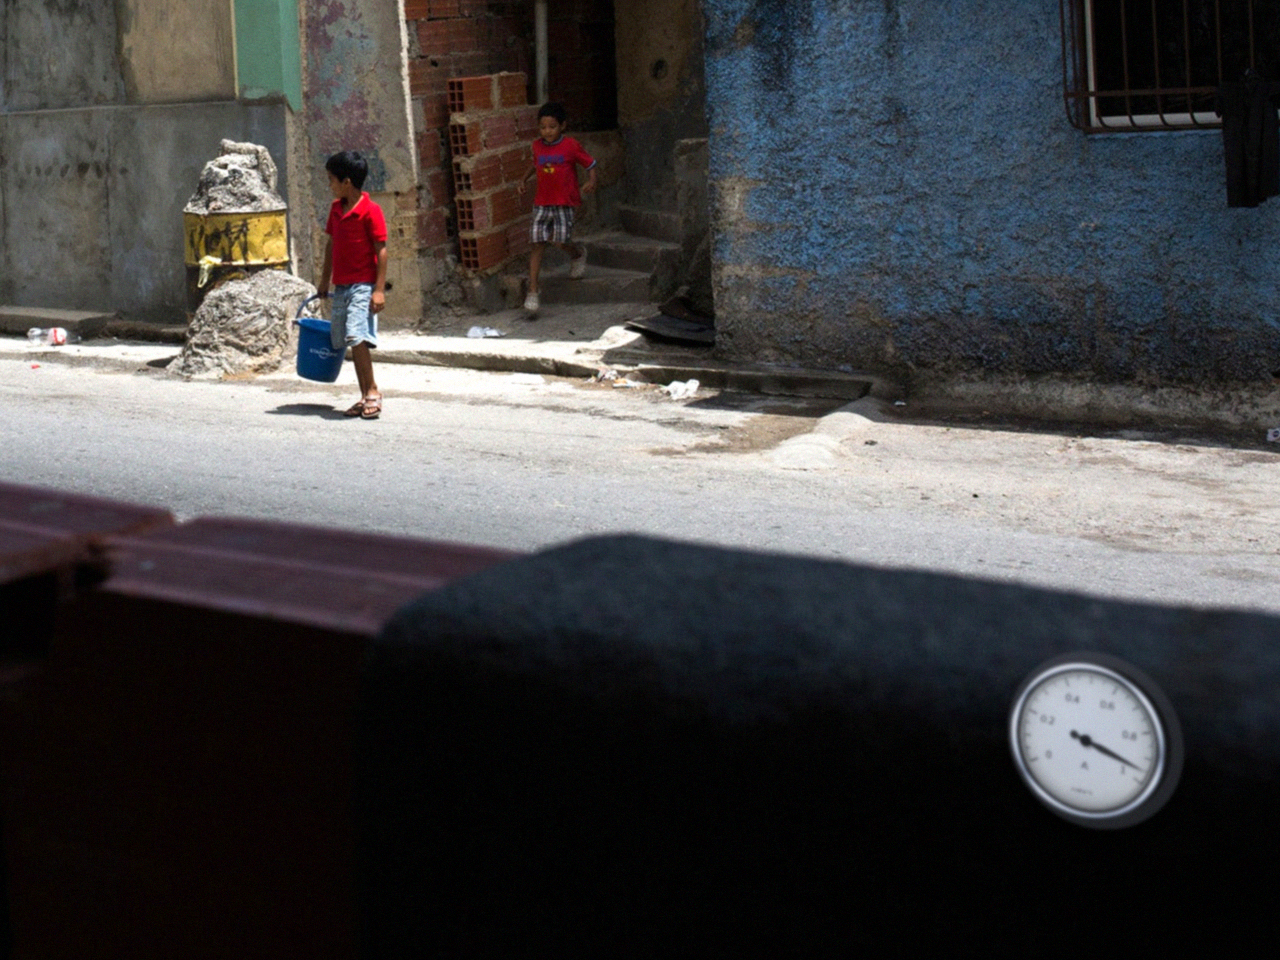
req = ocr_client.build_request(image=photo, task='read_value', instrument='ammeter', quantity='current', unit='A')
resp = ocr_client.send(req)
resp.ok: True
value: 0.95 A
